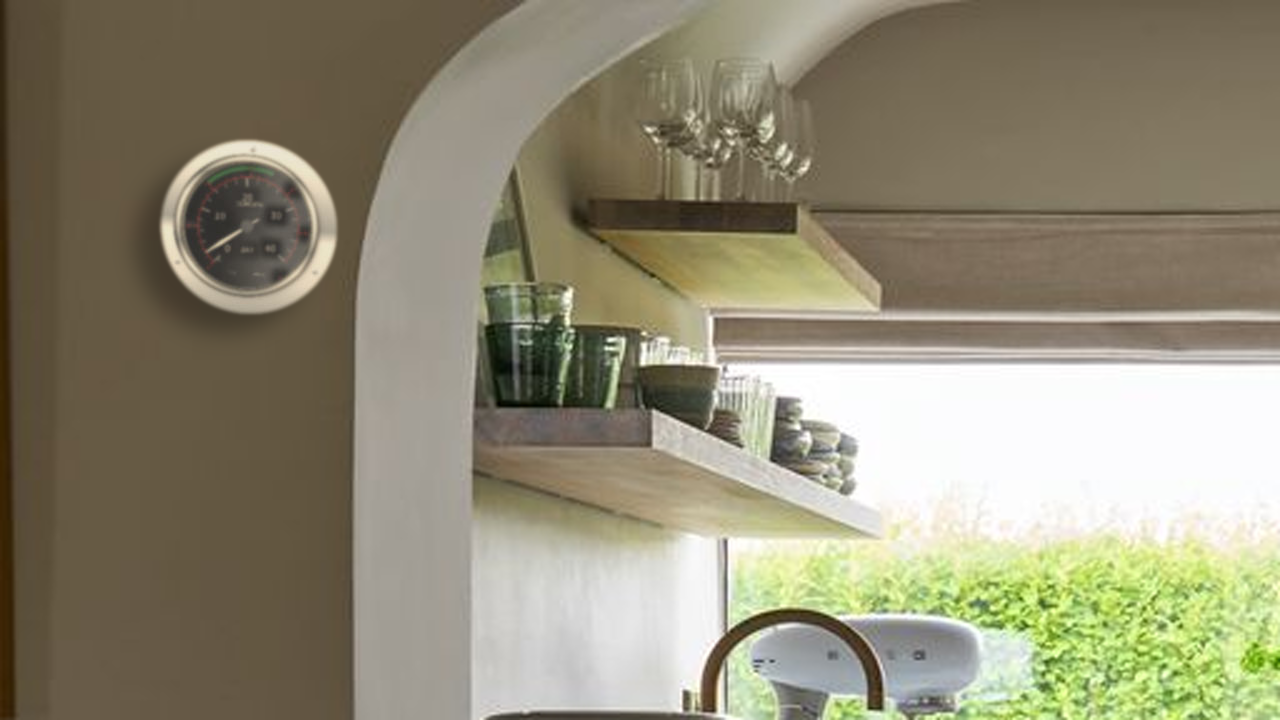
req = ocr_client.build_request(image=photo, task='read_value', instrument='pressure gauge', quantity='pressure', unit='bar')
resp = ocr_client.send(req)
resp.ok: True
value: 2 bar
